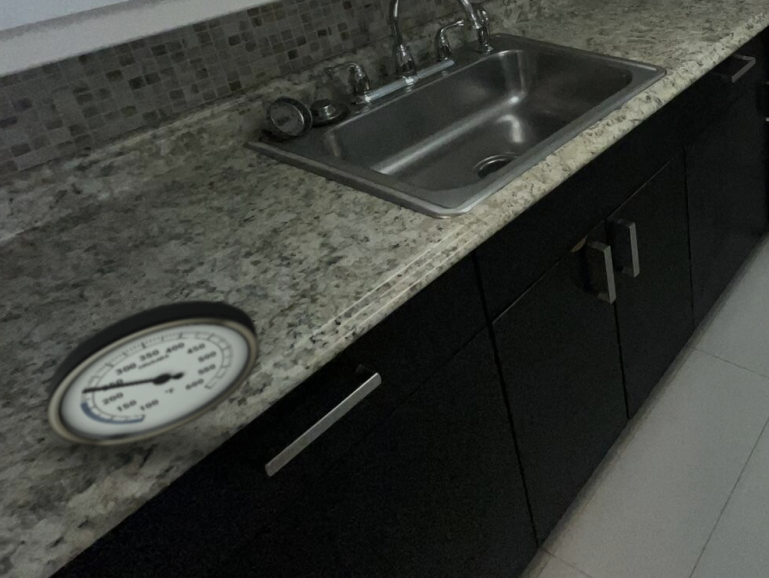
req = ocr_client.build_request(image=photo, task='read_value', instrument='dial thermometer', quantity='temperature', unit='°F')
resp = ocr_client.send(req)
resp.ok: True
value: 250 °F
